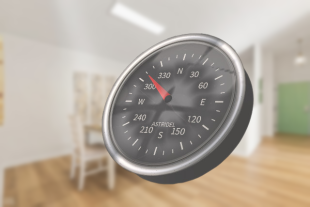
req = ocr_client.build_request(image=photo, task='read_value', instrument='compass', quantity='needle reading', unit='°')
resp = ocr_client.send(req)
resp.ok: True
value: 310 °
